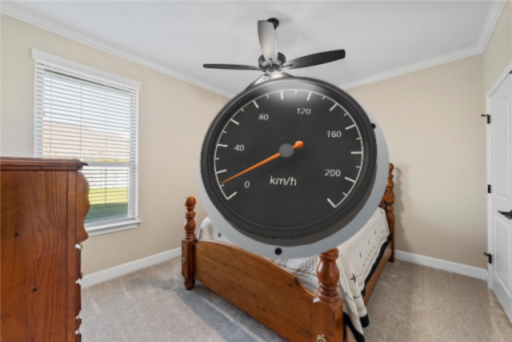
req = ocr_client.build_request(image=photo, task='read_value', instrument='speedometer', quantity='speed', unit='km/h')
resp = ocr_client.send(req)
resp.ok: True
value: 10 km/h
